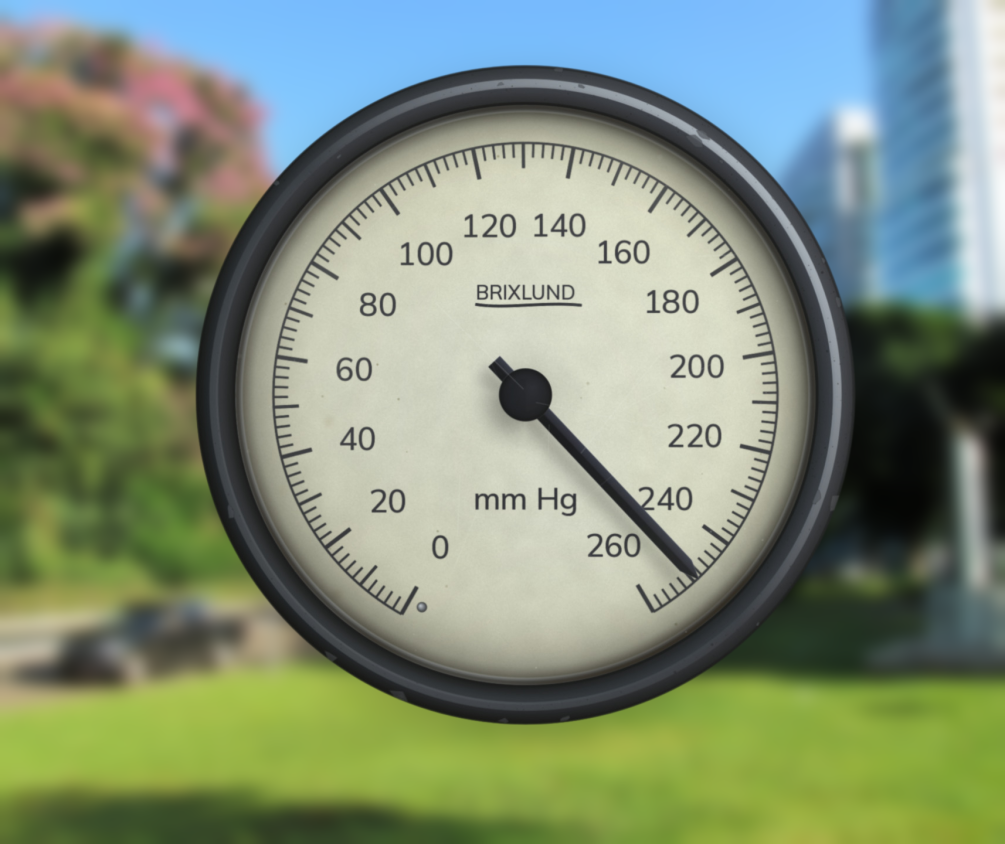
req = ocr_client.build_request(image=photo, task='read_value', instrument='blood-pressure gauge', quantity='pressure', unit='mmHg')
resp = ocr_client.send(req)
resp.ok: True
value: 249 mmHg
